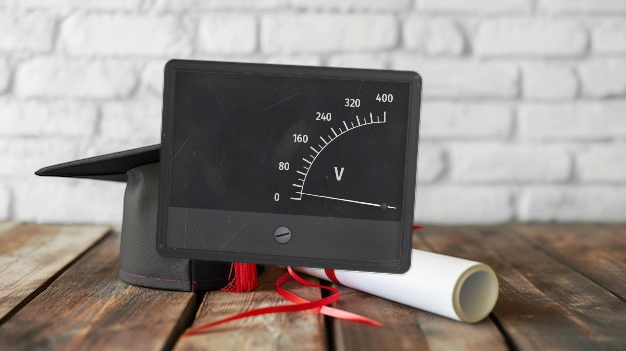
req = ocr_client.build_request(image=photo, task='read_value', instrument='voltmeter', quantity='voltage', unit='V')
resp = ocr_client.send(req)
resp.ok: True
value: 20 V
